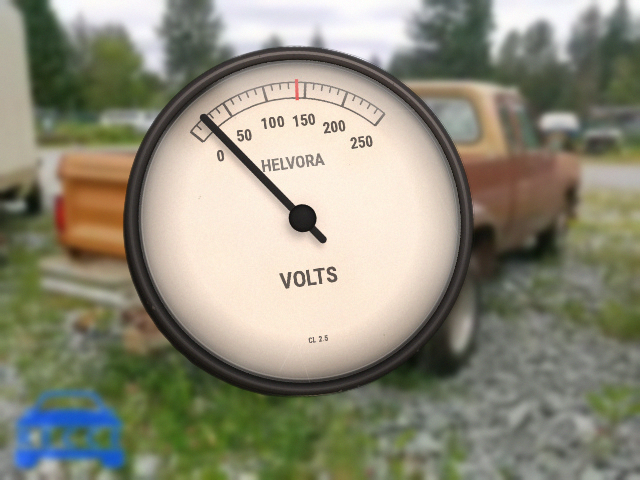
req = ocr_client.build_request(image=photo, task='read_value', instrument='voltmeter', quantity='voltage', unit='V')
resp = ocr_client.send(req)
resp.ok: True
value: 20 V
